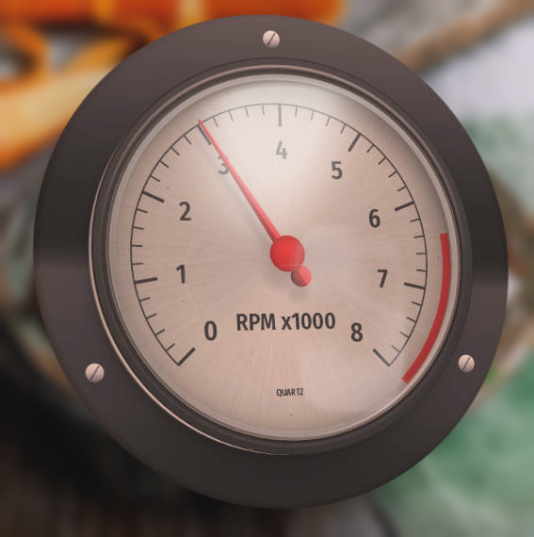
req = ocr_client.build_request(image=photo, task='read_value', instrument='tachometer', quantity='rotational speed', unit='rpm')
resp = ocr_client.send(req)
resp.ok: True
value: 3000 rpm
